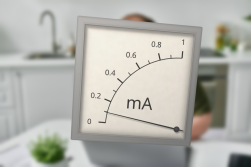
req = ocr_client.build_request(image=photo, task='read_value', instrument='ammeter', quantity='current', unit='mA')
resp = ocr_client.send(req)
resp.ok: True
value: 0.1 mA
